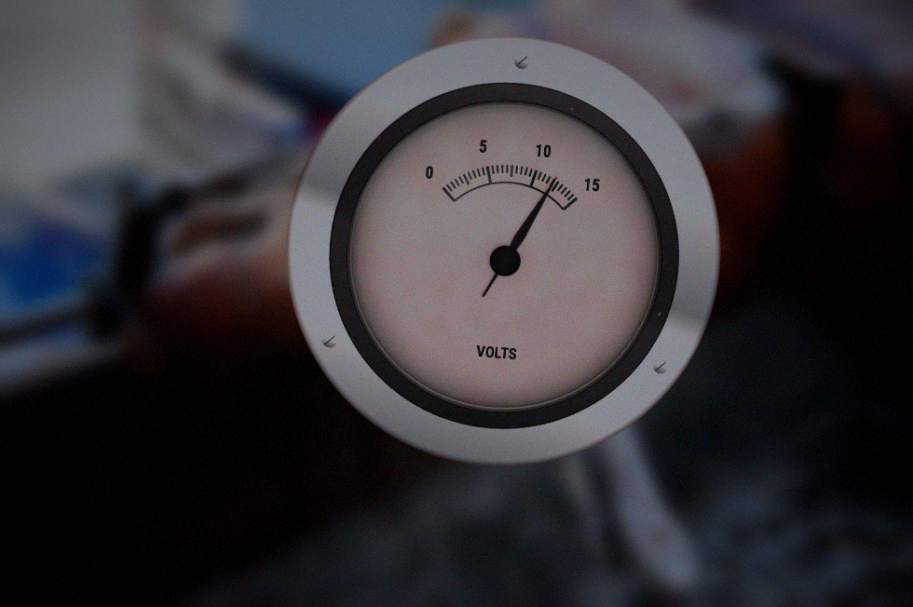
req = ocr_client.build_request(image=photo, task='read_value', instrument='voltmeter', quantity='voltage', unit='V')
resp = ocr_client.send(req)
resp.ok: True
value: 12 V
